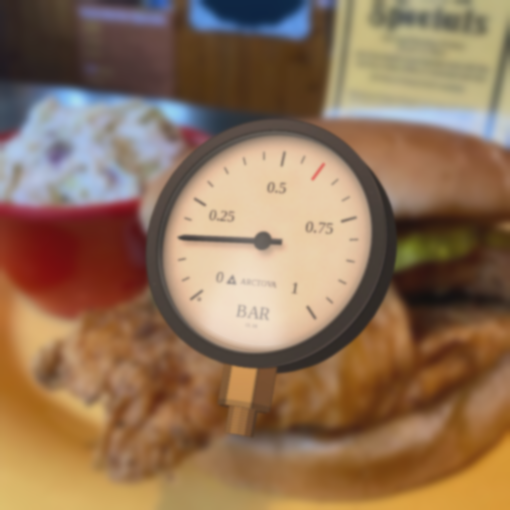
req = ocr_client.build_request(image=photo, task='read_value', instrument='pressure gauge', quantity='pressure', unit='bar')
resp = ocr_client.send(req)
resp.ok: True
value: 0.15 bar
